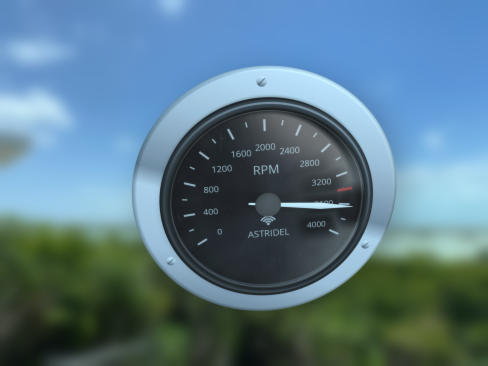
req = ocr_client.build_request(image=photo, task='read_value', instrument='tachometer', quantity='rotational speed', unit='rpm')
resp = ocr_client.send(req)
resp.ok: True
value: 3600 rpm
